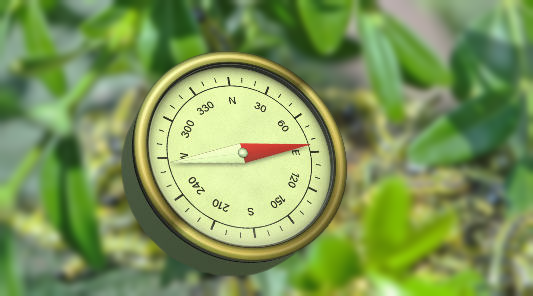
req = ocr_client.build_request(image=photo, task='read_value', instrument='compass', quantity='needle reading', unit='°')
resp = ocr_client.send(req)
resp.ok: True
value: 85 °
